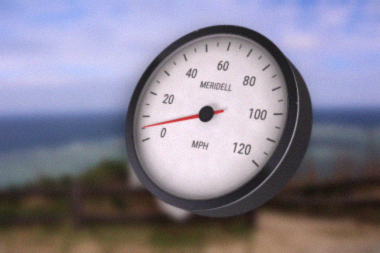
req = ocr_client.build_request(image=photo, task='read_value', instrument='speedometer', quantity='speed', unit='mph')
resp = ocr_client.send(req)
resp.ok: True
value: 5 mph
